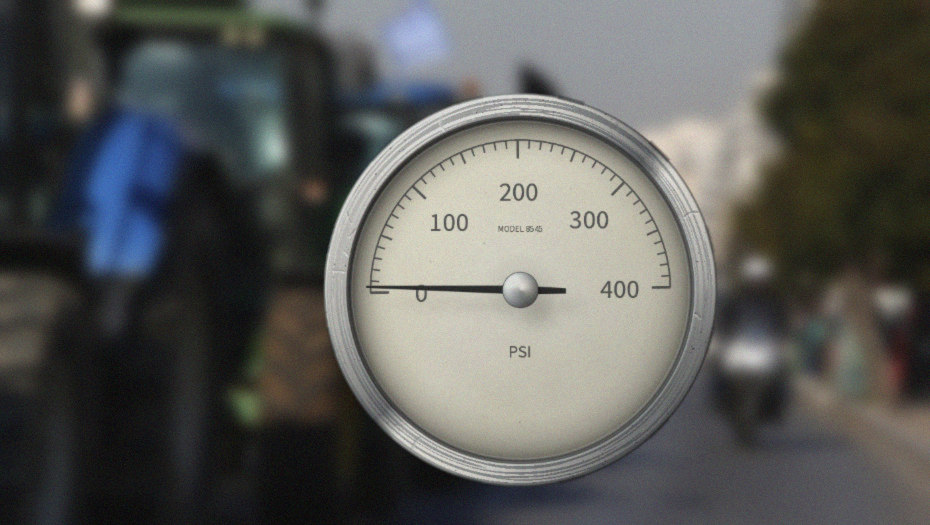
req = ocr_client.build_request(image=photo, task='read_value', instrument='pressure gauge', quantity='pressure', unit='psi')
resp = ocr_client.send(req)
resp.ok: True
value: 5 psi
